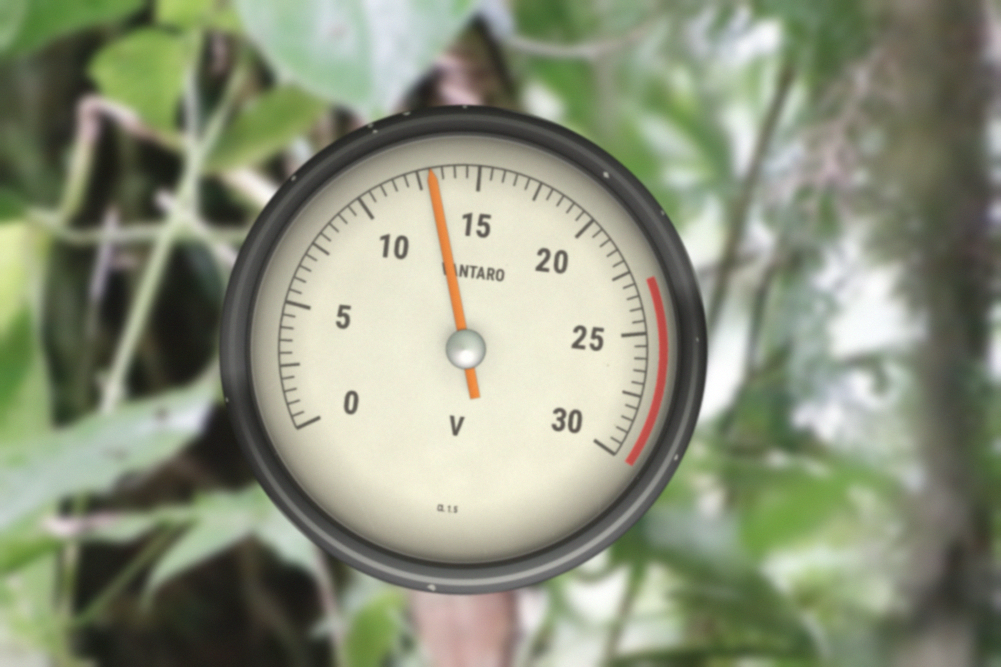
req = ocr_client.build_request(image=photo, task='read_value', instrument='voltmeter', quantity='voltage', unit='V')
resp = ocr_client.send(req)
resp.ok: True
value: 13 V
